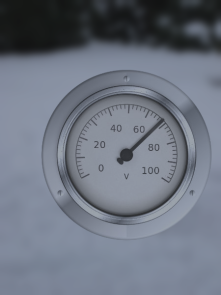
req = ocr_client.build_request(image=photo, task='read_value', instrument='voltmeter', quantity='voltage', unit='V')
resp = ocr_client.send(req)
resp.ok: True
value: 68 V
